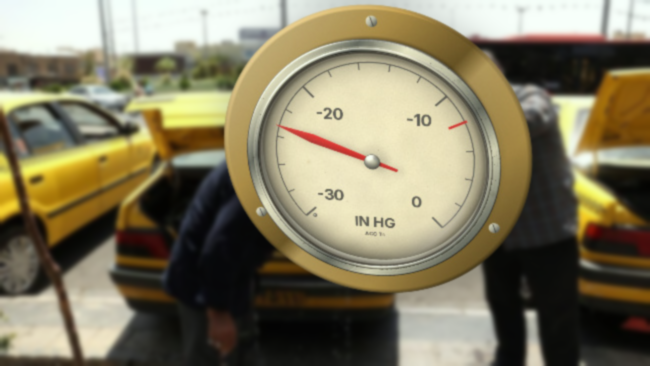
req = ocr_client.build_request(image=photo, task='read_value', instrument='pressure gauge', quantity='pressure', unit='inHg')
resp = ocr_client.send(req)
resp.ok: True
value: -23 inHg
